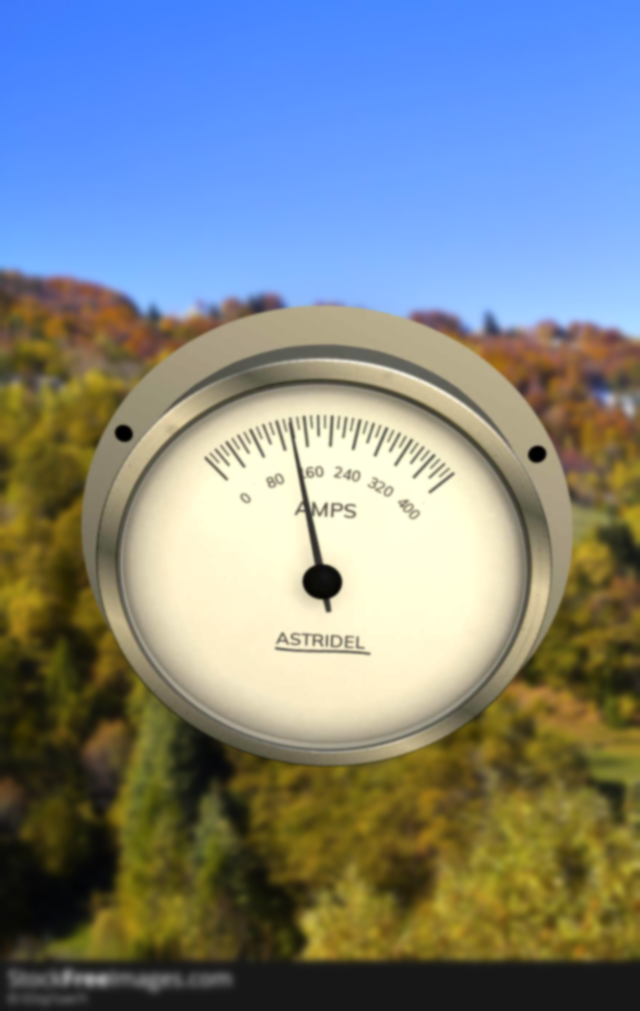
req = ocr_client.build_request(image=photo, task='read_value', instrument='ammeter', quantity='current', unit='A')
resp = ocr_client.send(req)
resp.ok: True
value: 140 A
